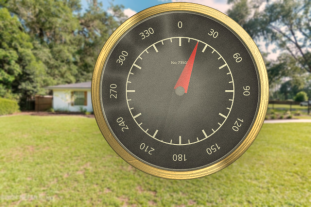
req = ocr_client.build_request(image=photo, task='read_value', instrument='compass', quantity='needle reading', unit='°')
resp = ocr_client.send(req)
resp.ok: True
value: 20 °
